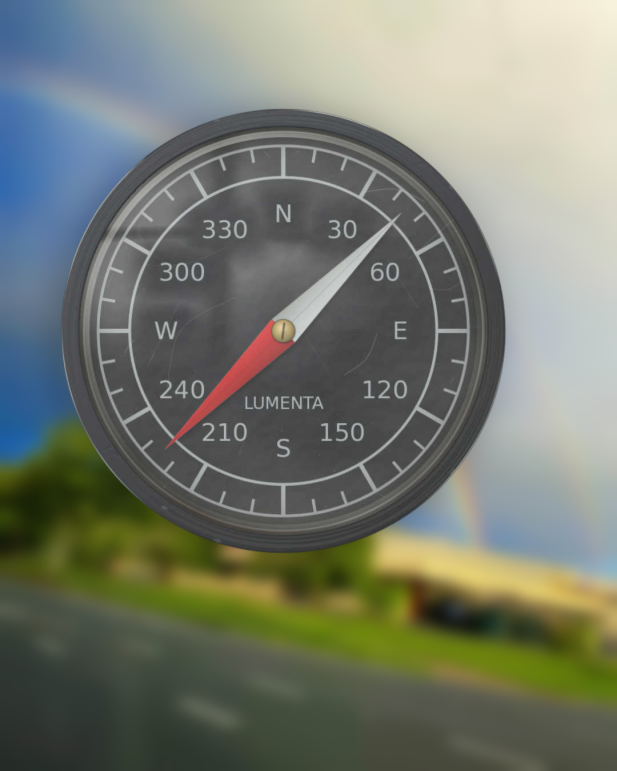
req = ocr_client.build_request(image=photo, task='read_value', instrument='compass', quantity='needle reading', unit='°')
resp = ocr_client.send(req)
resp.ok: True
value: 225 °
